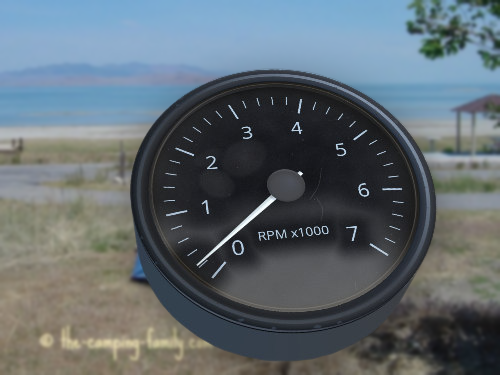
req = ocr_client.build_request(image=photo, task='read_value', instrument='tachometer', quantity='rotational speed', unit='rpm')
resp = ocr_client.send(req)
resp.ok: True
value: 200 rpm
